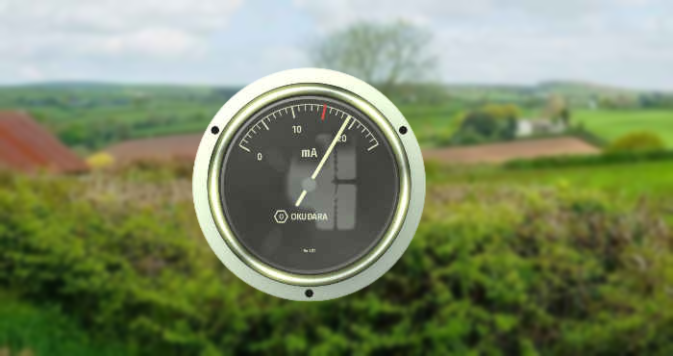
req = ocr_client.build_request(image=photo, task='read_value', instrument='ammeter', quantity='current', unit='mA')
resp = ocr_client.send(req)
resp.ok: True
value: 19 mA
